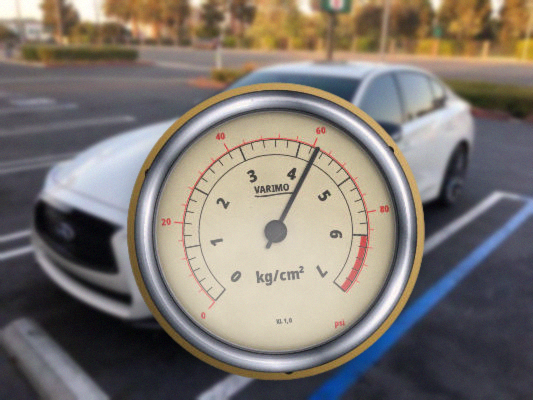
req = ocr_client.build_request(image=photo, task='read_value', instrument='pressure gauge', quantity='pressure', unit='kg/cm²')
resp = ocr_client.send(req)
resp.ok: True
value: 4.3 kg/cm²
